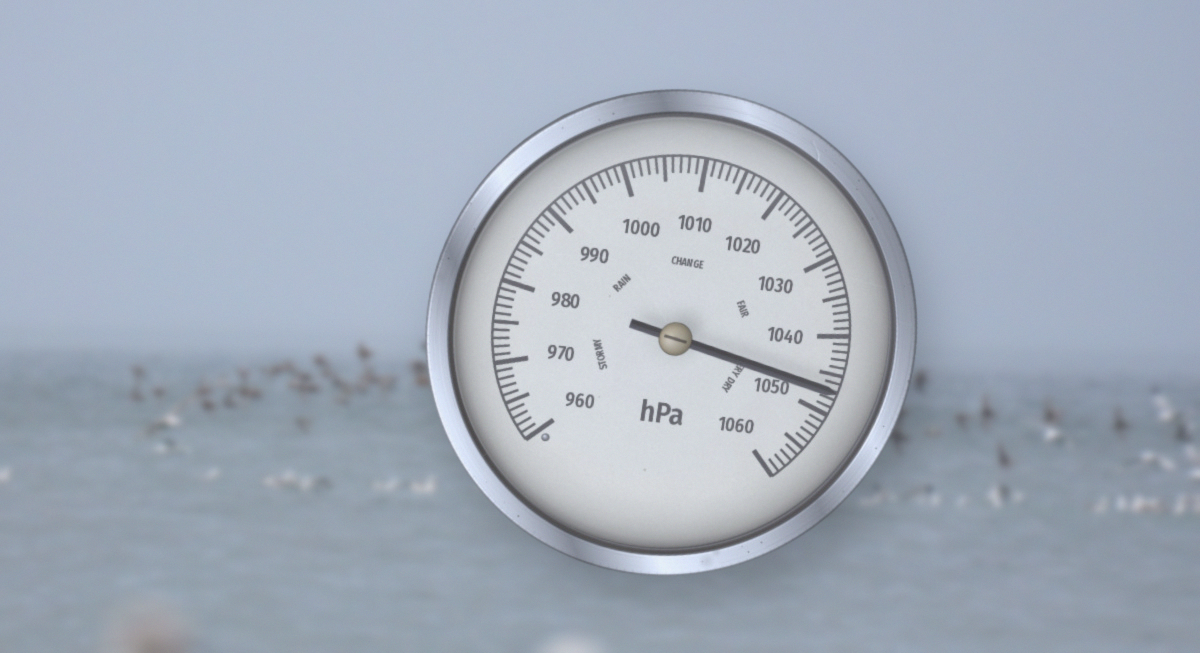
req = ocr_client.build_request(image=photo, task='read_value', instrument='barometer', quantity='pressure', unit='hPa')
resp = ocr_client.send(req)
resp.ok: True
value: 1047 hPa
